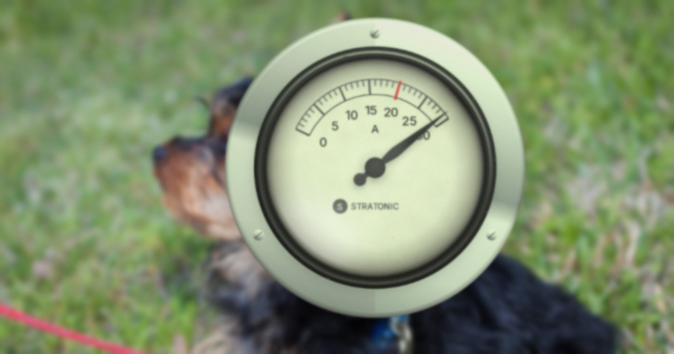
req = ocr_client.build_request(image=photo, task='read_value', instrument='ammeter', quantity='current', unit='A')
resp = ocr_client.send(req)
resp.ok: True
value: 29 A
